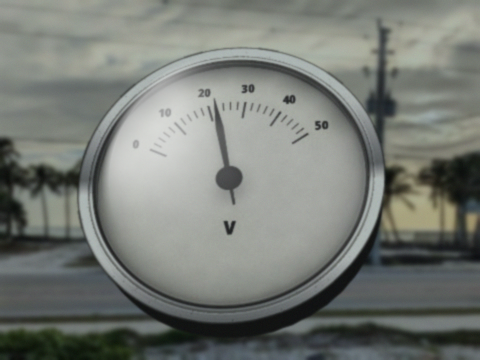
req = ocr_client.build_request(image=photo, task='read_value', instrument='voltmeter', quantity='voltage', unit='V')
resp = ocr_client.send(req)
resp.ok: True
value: 22 V
